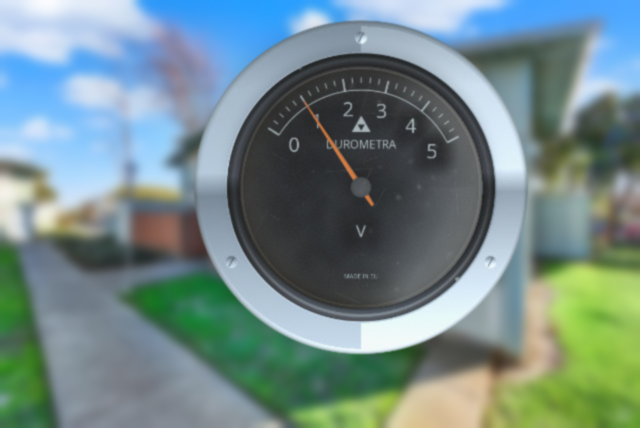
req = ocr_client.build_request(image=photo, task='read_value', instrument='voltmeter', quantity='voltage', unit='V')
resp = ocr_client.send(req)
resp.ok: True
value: 1 V
